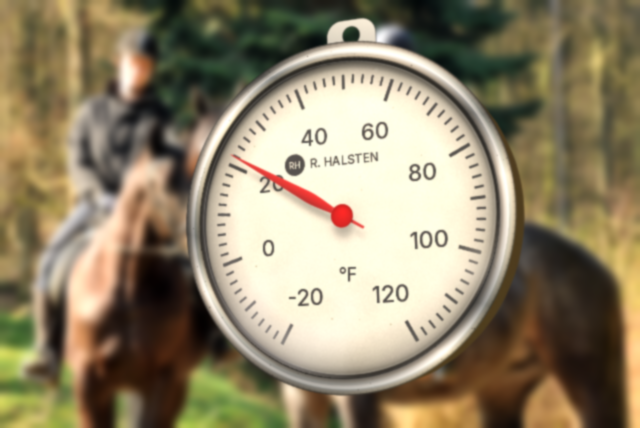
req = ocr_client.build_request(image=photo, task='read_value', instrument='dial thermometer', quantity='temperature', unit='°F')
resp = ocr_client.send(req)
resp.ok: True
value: 22 °F
